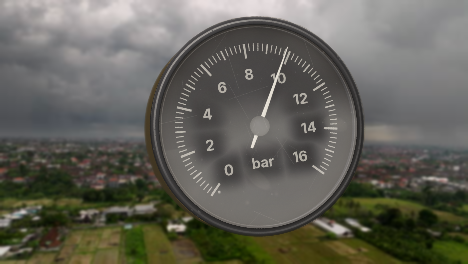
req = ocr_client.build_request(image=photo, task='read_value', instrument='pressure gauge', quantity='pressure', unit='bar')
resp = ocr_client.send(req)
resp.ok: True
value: 9.8 bar
